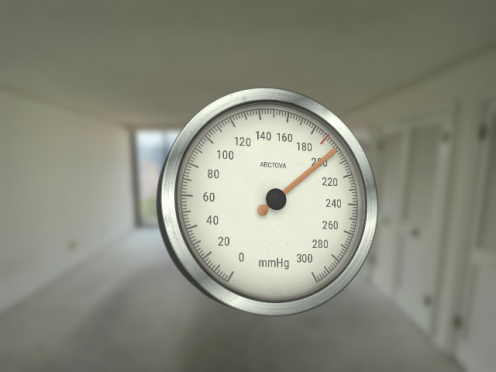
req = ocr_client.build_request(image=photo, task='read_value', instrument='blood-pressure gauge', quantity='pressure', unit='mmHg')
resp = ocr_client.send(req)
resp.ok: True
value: 200 mmHg
